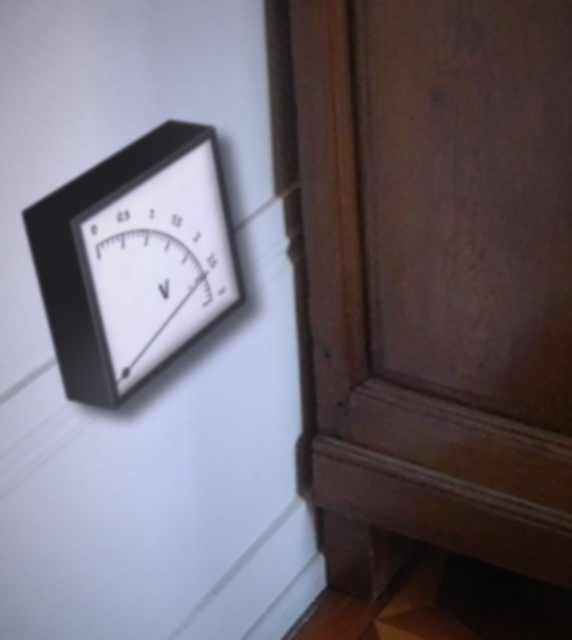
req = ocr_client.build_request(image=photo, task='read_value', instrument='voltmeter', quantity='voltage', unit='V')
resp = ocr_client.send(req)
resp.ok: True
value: 2.5 V
